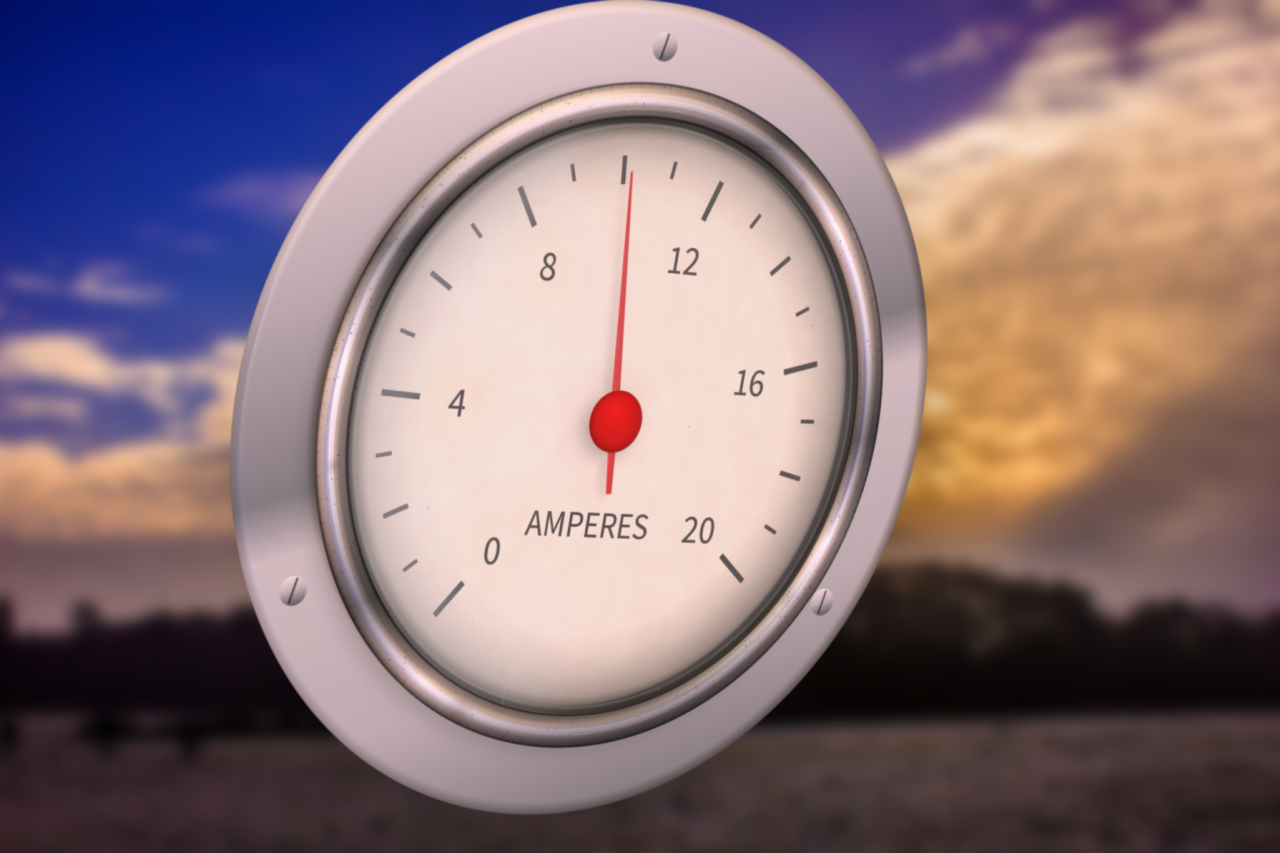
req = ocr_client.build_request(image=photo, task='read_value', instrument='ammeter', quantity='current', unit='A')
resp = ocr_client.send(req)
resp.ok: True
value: 10 A
